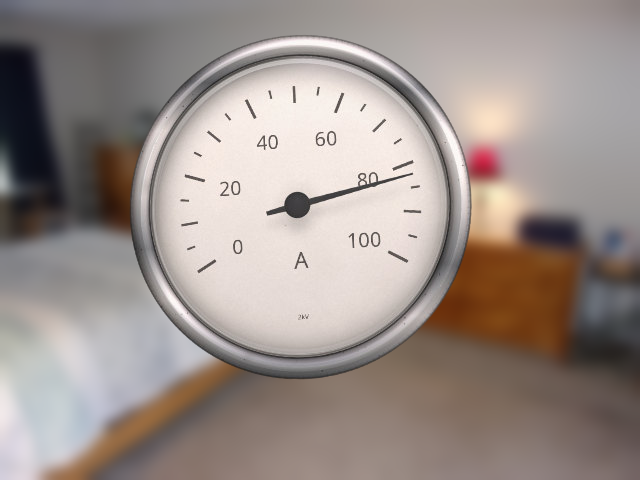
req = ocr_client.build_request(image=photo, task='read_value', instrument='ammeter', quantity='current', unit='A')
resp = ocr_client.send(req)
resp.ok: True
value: 82.5 A
